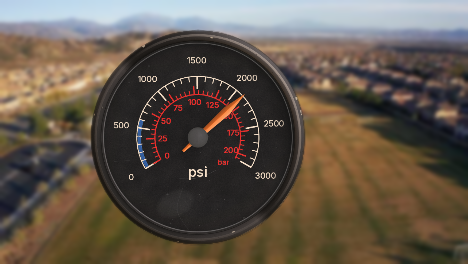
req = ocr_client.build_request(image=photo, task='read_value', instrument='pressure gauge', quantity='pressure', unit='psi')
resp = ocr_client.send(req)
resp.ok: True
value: 2100 psi
